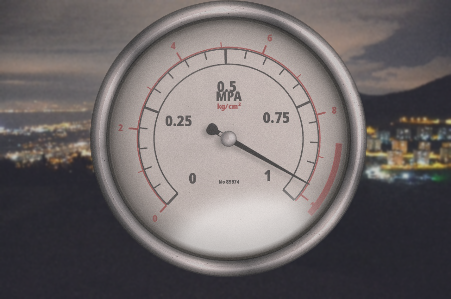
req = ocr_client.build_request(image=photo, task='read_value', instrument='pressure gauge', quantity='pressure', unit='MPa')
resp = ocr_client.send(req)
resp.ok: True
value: 0.95 MPa
